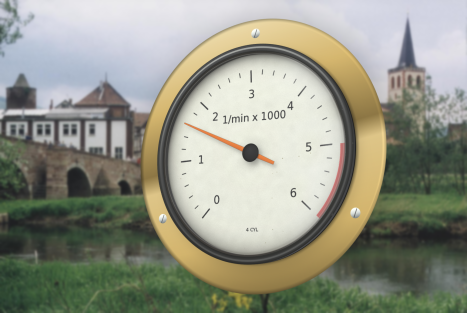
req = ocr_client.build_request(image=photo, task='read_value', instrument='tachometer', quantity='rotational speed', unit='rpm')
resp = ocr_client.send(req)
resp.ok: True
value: 1600 rpm
